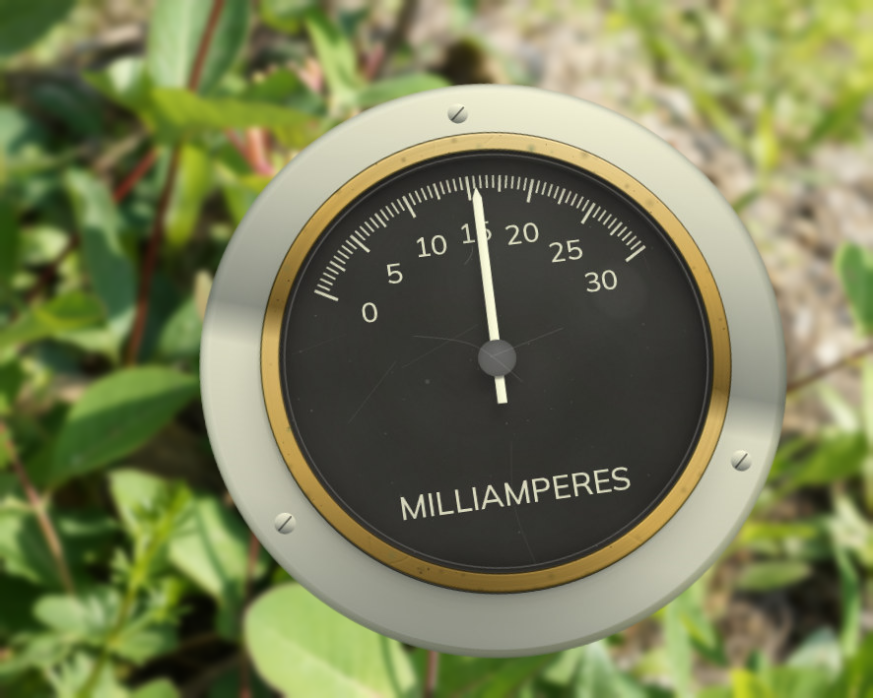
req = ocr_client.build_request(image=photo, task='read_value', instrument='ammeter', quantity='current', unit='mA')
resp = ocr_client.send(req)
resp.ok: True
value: 15.5 mA
